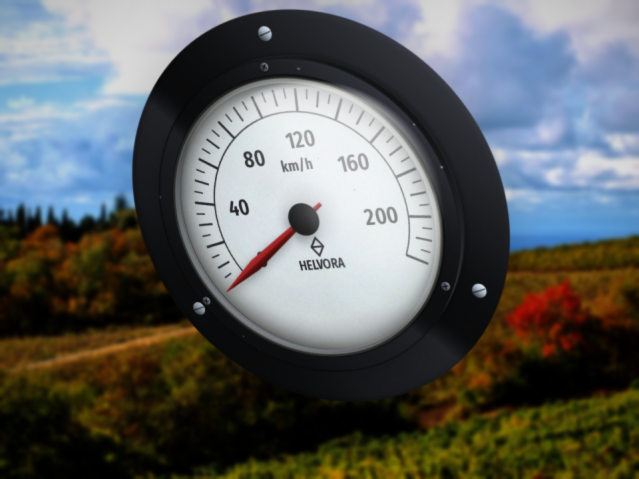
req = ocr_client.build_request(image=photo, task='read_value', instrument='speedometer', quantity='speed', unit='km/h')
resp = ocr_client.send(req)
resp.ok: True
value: 0 km/h
